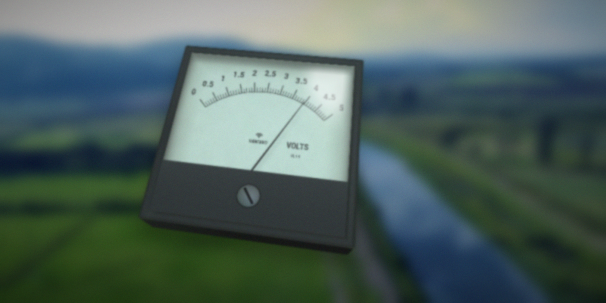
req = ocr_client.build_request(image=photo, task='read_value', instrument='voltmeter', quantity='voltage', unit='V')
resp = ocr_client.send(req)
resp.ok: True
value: 4 V
